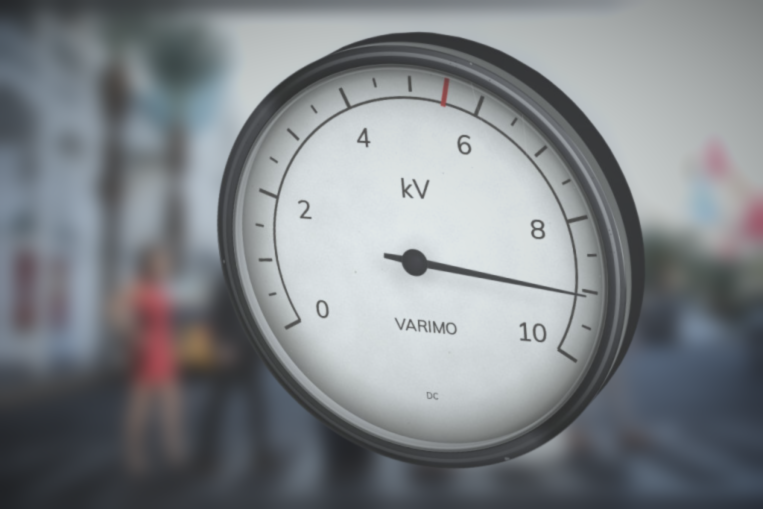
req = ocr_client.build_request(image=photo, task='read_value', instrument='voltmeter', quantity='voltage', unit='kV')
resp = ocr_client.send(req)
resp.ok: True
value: 9 kV
